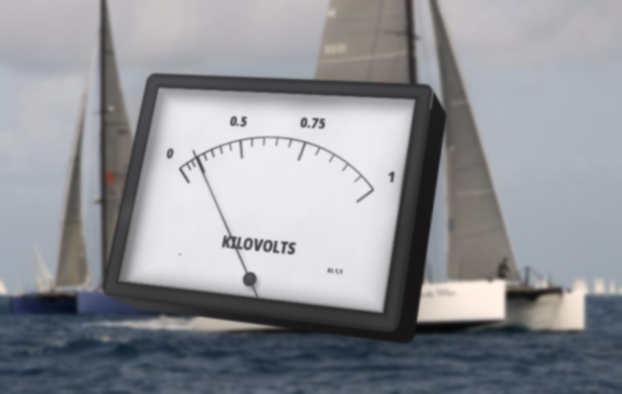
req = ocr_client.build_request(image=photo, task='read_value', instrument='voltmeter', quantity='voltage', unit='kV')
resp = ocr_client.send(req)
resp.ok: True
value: 0.25 kV
